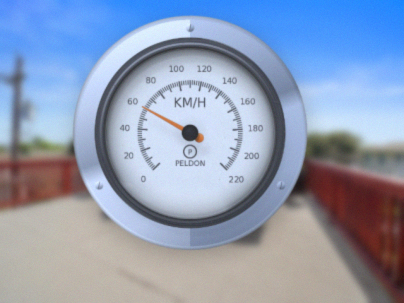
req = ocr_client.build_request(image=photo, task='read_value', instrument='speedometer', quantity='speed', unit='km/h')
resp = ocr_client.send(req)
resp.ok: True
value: 60 km/h
